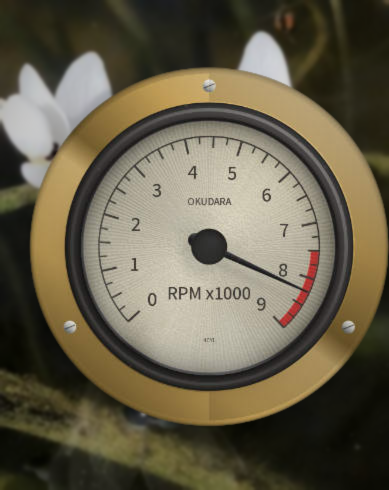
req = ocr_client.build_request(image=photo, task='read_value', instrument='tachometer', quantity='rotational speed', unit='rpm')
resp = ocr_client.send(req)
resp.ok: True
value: 8250 rpm
